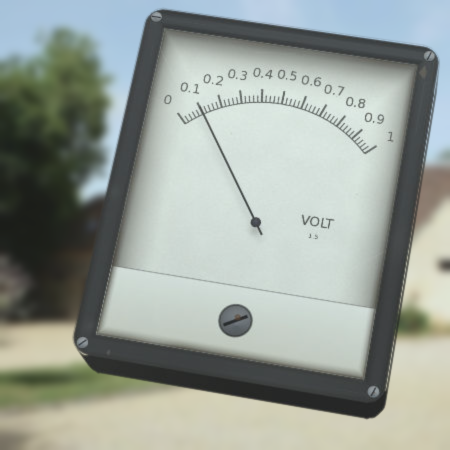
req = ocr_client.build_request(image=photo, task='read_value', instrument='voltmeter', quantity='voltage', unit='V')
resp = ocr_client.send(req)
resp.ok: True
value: 0.1 V
